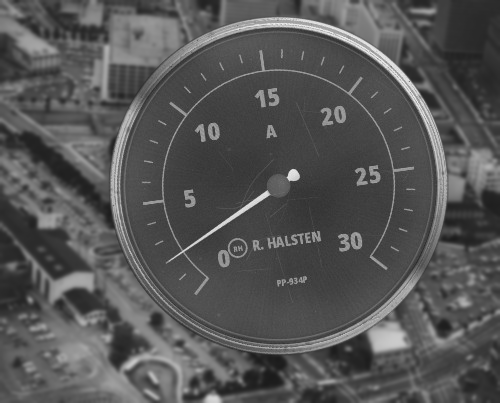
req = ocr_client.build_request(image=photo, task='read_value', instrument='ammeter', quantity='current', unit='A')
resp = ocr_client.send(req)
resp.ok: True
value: 2 A
